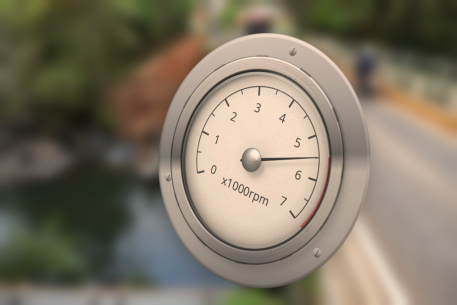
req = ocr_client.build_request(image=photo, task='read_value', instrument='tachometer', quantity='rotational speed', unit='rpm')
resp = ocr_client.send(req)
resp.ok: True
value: 5500 rpm
